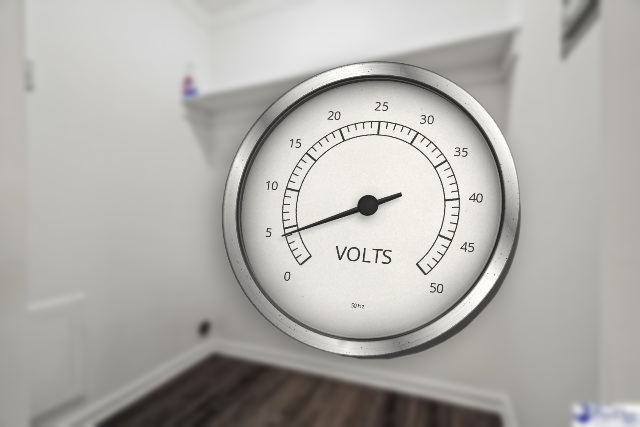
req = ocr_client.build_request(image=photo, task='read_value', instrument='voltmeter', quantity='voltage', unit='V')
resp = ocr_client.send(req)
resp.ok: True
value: 4 V
